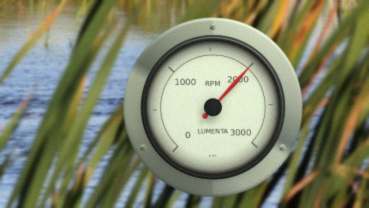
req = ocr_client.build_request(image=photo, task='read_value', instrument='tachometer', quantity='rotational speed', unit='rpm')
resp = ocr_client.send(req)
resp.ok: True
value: 2000 rpm
